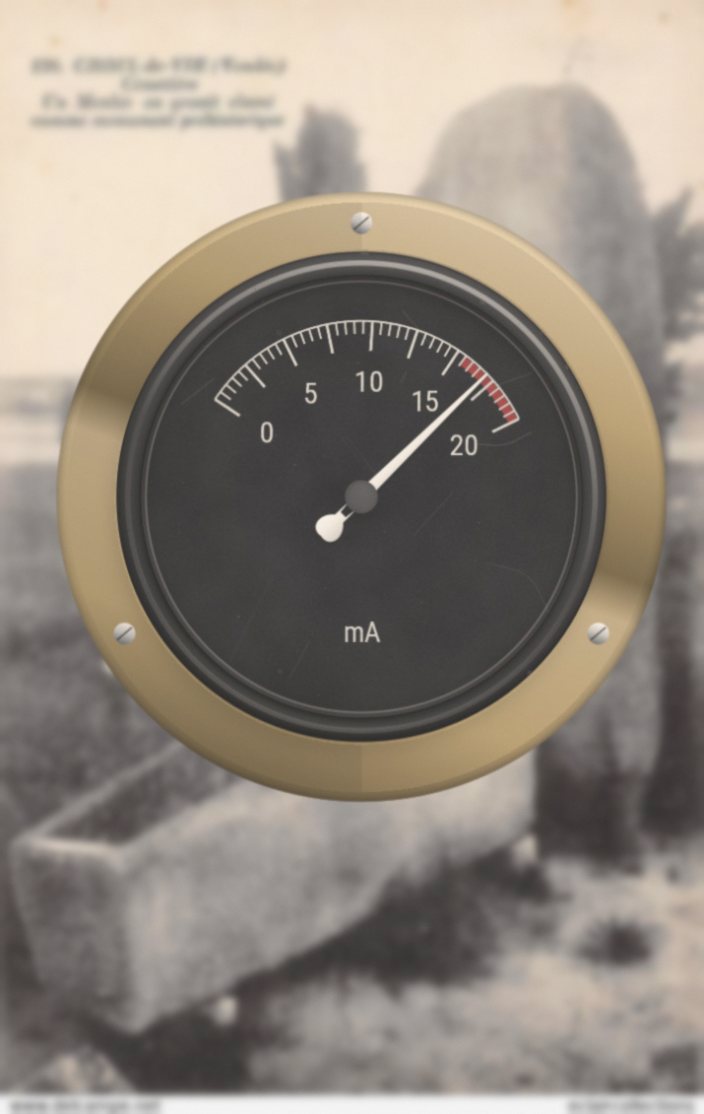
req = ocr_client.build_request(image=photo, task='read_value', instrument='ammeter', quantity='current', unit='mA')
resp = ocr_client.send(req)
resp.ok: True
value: 17 mA
